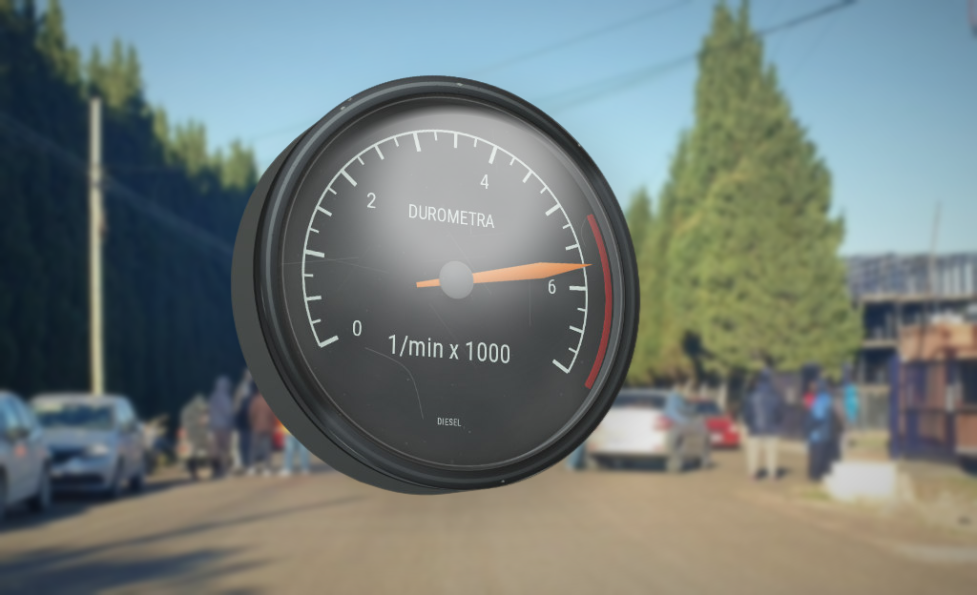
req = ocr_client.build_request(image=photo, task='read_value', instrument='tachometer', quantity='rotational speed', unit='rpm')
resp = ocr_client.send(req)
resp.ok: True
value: 5750 rpm
